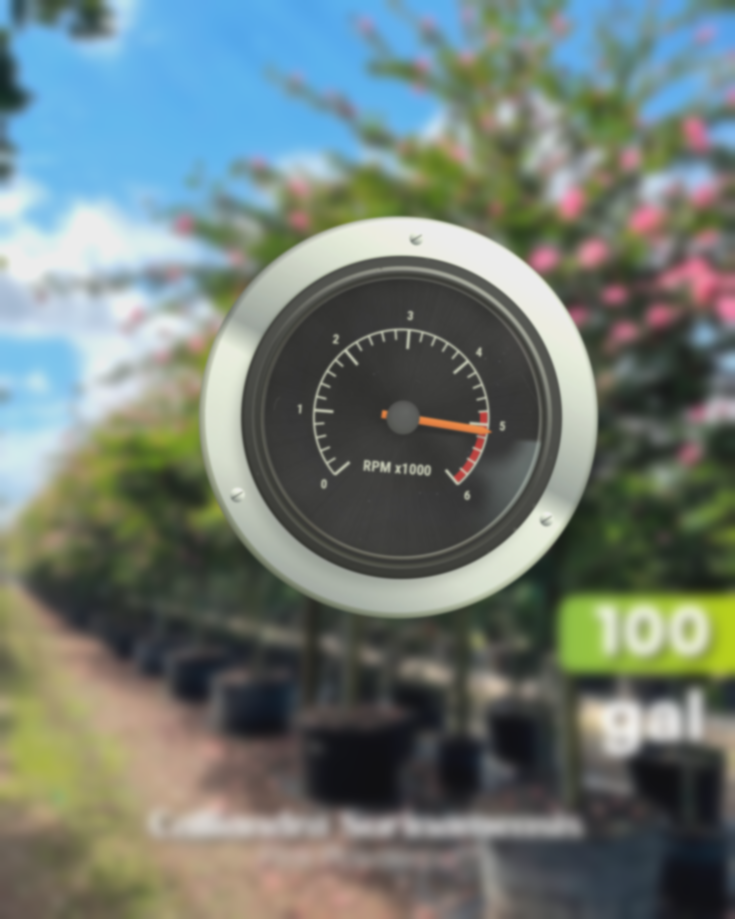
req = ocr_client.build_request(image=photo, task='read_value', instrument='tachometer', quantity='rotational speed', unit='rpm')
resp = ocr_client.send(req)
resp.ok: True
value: 5100 rpm
